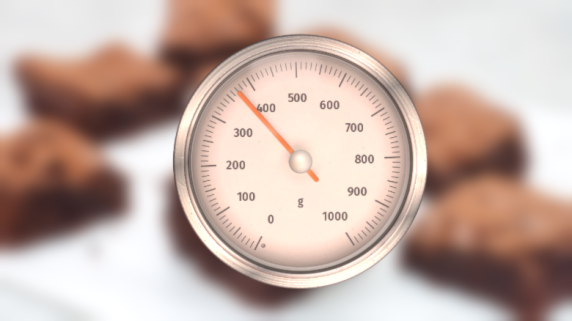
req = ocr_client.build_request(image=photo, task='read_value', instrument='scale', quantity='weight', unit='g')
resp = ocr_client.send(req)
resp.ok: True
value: 370 g
